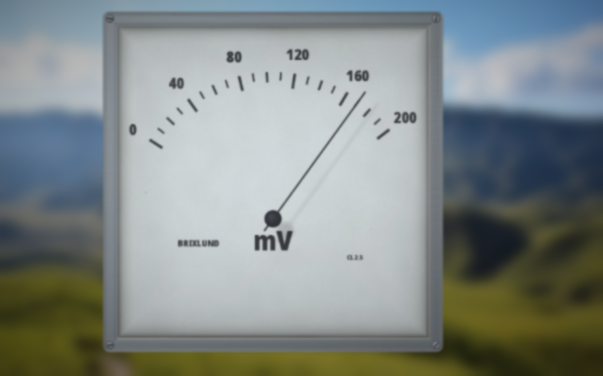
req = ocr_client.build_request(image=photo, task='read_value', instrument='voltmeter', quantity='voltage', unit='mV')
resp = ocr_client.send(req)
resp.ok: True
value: 170 mV
